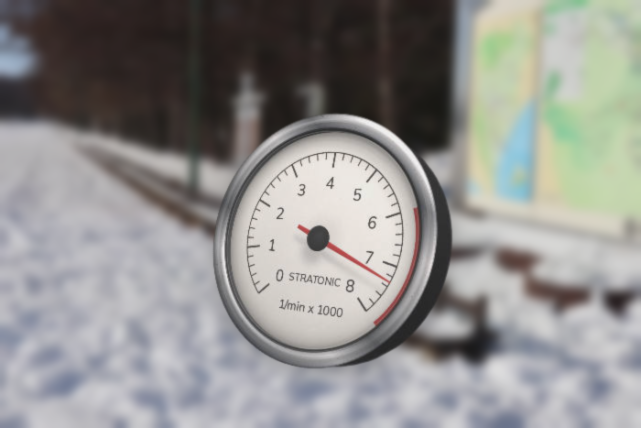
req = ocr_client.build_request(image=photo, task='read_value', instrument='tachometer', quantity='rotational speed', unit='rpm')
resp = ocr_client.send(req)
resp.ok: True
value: 7300 rpm
